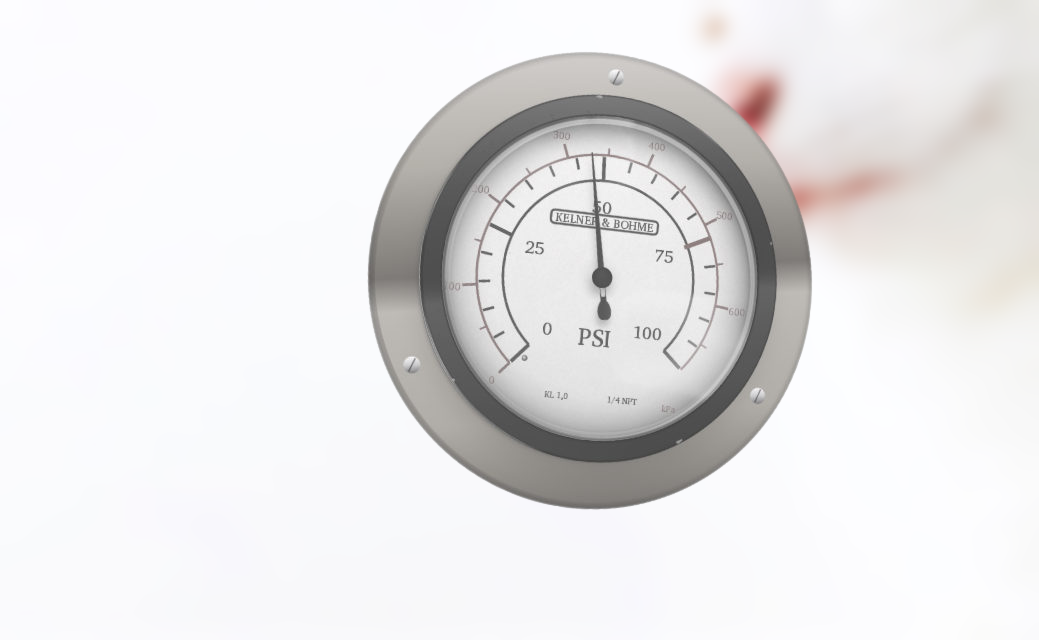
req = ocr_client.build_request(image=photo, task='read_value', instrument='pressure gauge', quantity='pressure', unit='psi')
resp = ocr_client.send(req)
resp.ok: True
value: 47.5 psi
